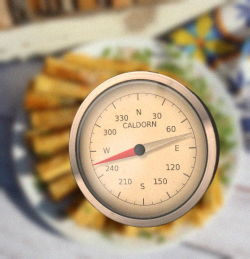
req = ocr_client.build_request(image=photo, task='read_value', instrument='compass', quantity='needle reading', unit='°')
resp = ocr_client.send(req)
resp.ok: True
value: 255 °
